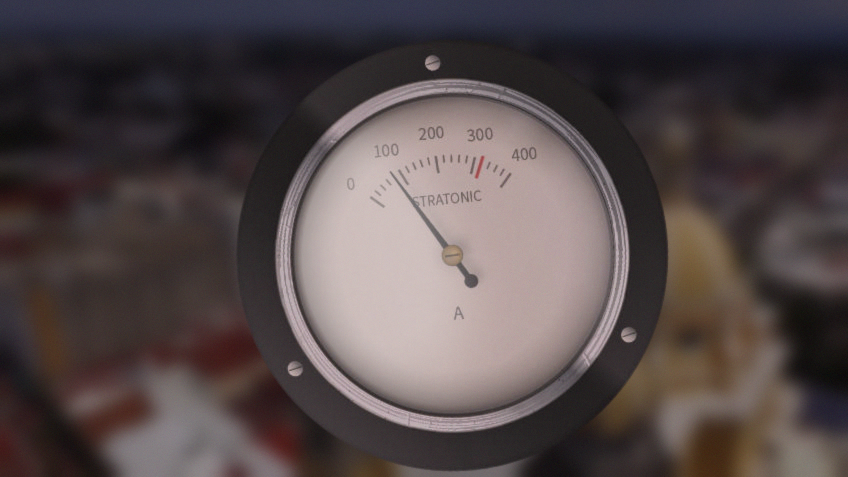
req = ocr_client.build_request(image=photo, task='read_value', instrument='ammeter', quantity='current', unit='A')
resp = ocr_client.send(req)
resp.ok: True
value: 80 A
